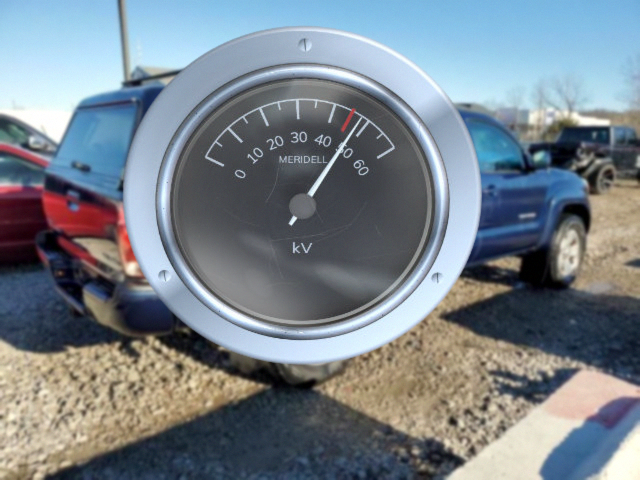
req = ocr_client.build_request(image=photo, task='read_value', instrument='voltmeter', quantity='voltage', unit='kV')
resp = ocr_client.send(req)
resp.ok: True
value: 47.5 kV
